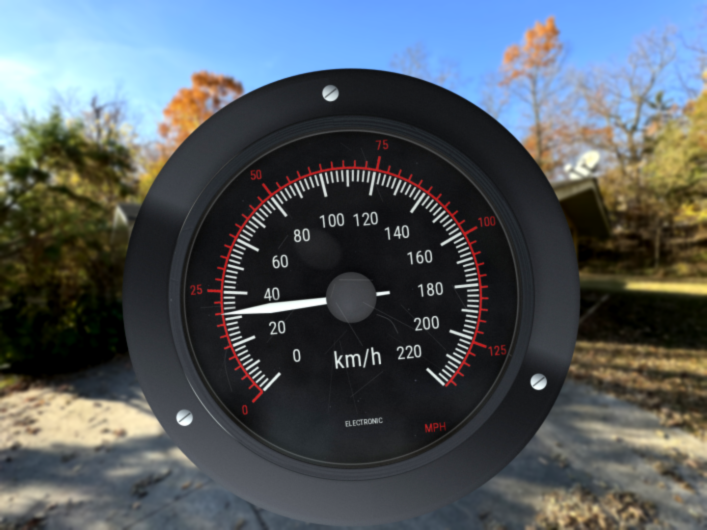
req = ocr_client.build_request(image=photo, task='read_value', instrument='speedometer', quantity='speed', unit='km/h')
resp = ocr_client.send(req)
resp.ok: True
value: 32 km/h
